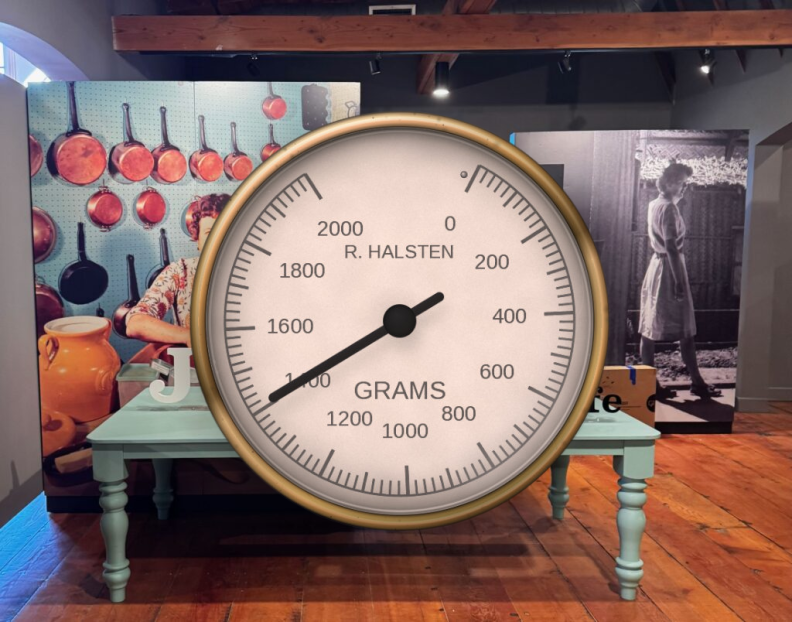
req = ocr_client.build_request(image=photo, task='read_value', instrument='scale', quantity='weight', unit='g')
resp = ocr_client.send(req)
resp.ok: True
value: 1410 g
